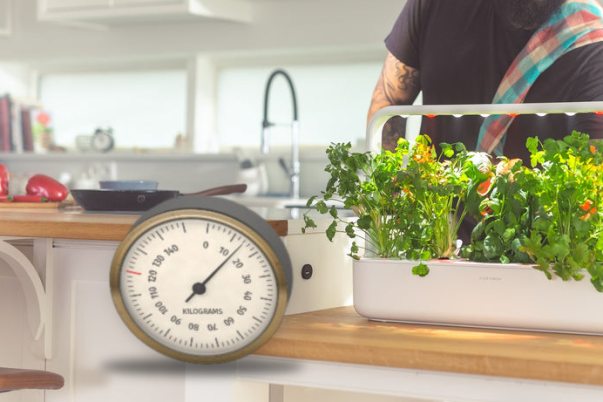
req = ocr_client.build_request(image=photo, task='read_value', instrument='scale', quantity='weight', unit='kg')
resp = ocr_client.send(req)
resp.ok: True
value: 14 kg
